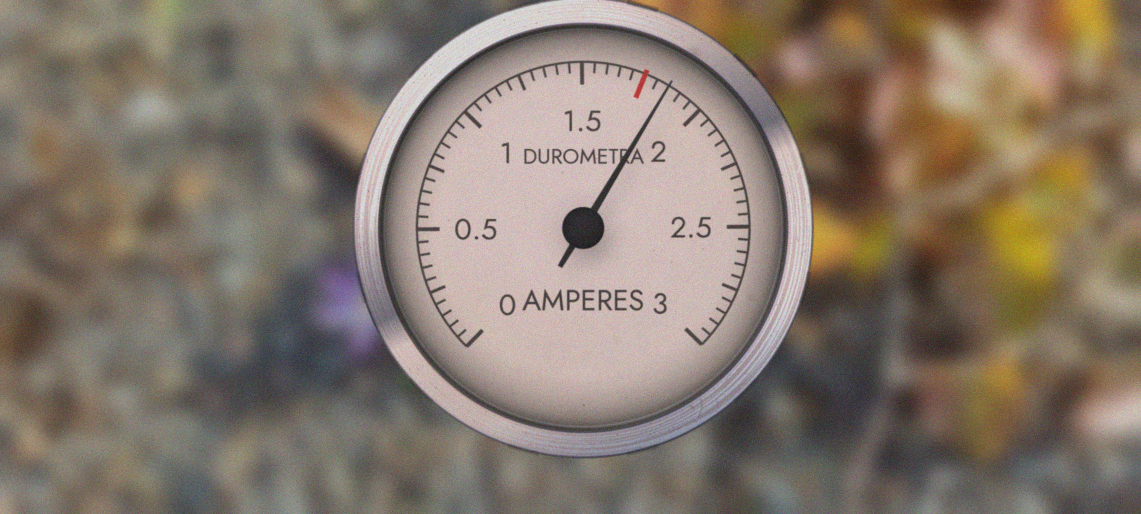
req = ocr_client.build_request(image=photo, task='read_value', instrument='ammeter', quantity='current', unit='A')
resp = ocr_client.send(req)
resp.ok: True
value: 1.85 A
